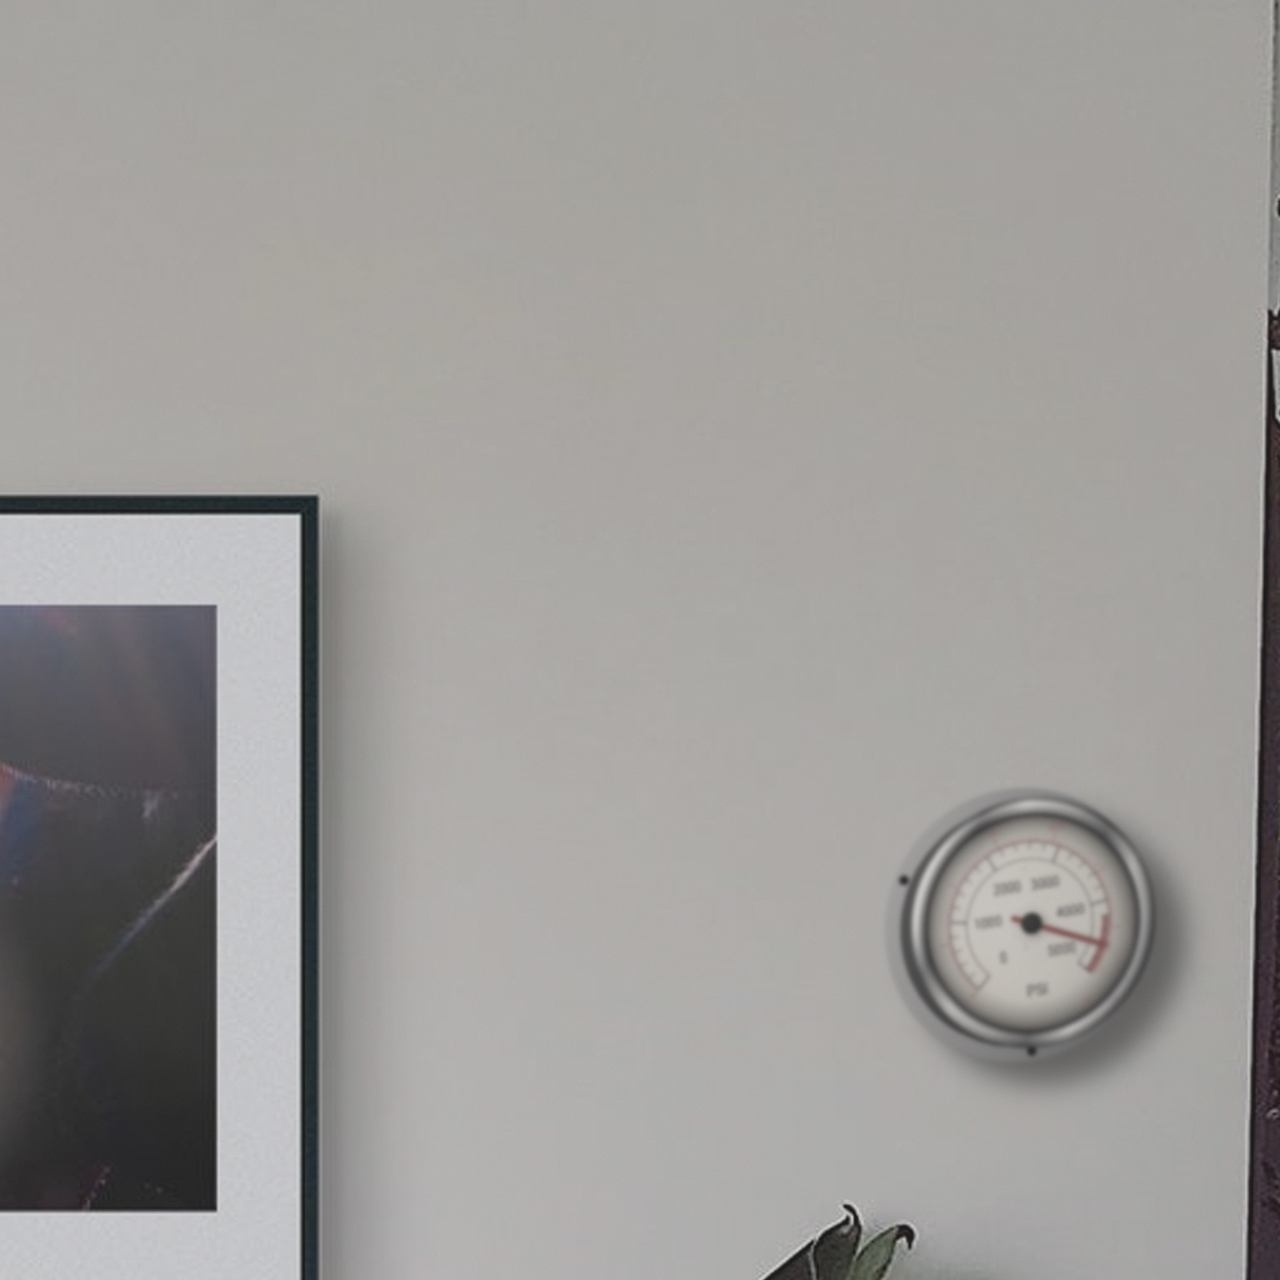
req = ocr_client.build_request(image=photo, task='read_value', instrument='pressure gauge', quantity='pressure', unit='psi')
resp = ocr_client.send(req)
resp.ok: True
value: 4600 psi
